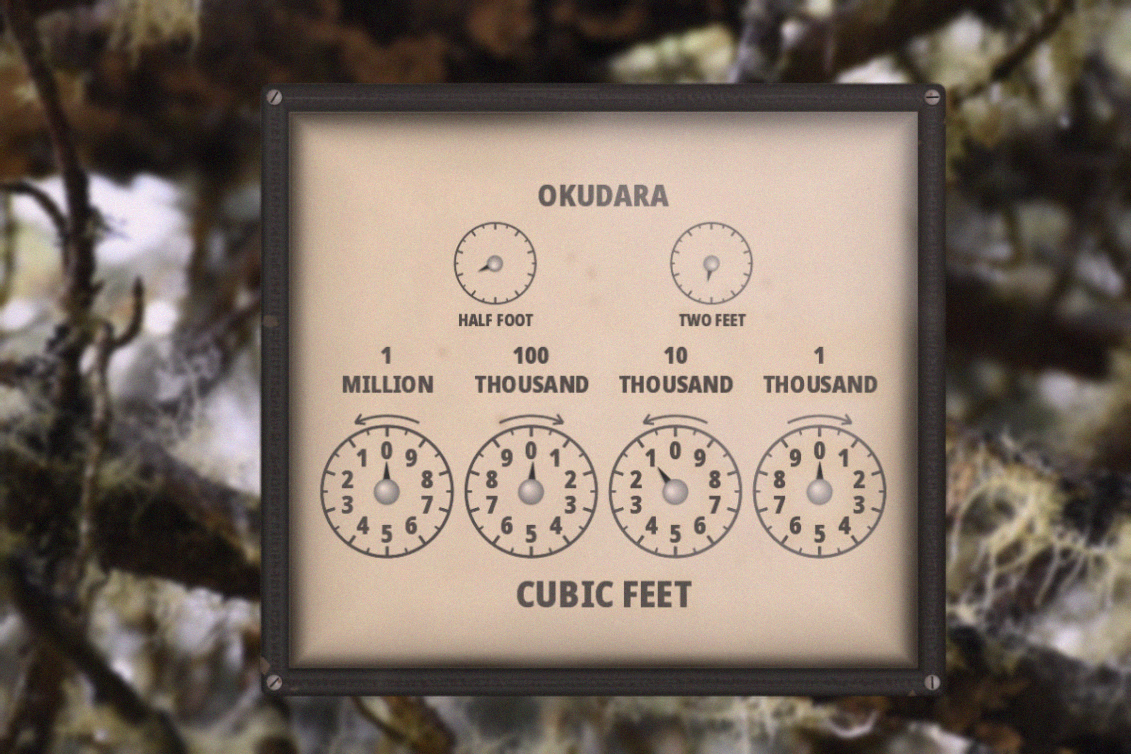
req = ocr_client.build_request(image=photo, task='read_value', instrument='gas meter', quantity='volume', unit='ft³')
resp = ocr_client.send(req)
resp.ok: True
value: 1000 ft³
